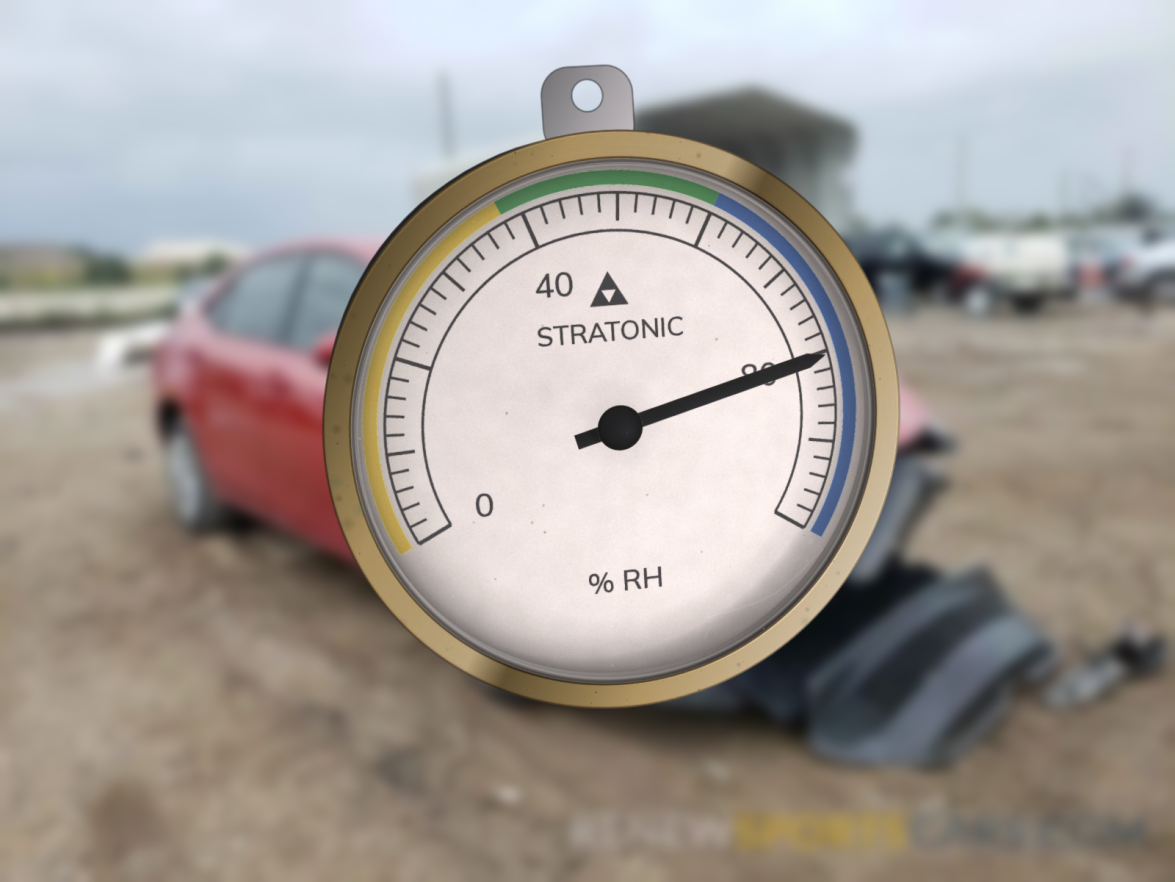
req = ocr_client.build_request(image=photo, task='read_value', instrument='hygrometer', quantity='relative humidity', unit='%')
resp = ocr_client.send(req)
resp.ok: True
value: 80 %
